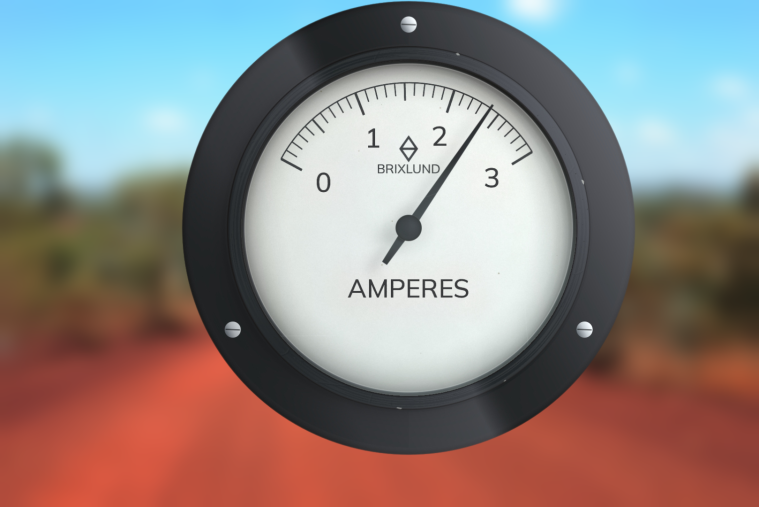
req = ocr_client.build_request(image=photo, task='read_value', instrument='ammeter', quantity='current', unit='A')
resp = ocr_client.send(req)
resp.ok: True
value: 2.4 A
